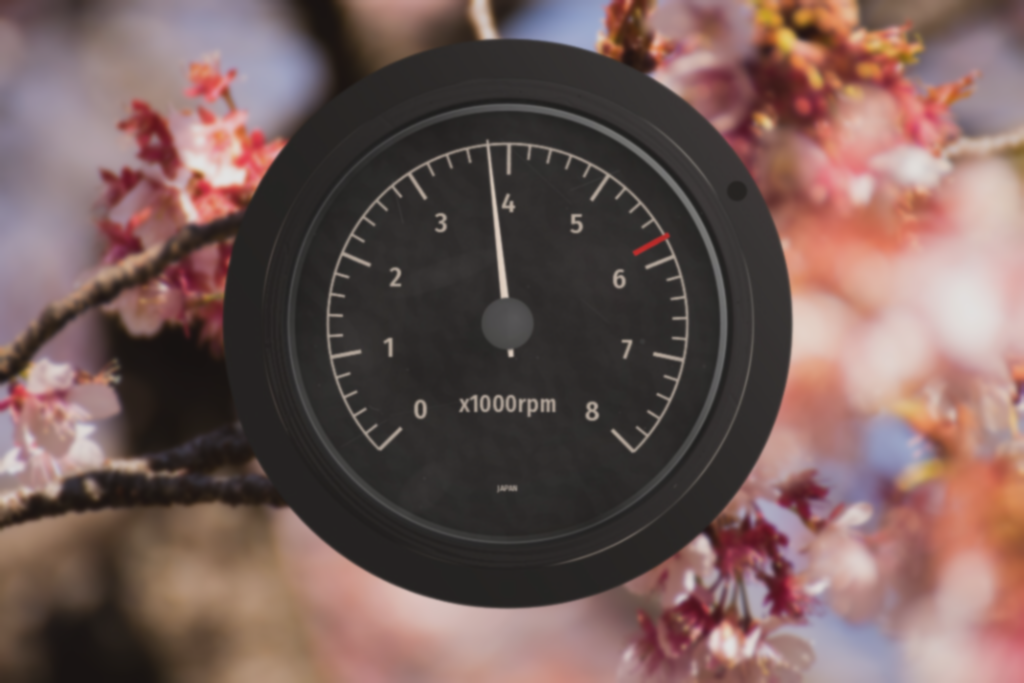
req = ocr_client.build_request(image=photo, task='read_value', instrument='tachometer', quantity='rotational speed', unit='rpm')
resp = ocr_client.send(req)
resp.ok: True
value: 3800 rpm
